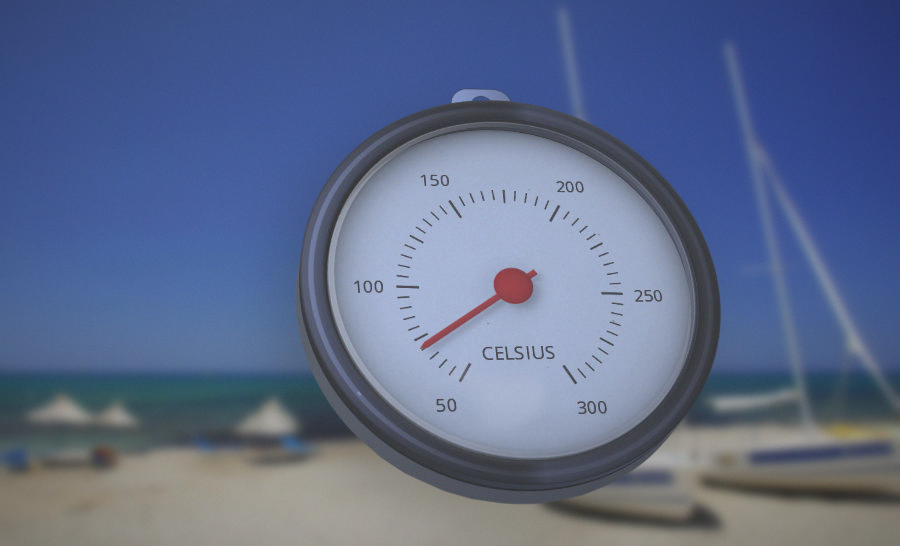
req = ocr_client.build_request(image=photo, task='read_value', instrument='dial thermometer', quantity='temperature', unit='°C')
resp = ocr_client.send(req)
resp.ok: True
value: 70 °C
